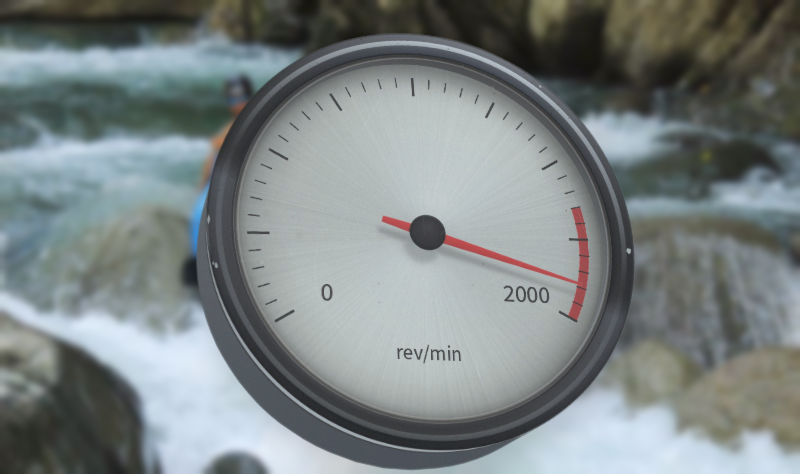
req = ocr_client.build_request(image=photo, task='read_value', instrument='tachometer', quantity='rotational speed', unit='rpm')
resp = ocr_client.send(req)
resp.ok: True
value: 1900 rpm
